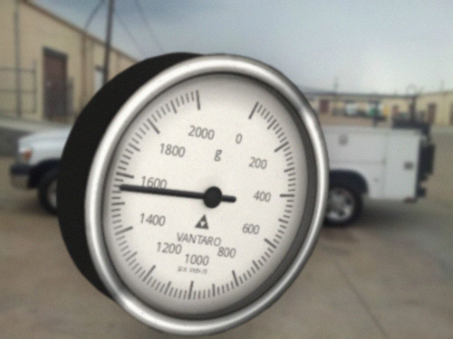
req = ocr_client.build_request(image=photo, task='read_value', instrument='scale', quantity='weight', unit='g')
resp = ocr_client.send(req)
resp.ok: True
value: 1560 g
